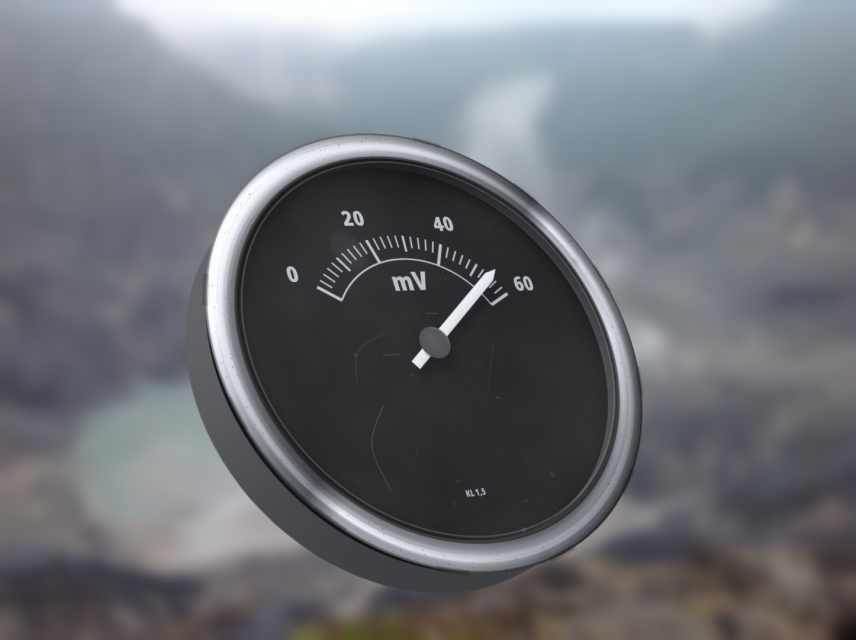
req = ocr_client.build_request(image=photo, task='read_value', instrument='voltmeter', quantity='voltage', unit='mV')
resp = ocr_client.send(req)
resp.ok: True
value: 54 mV
